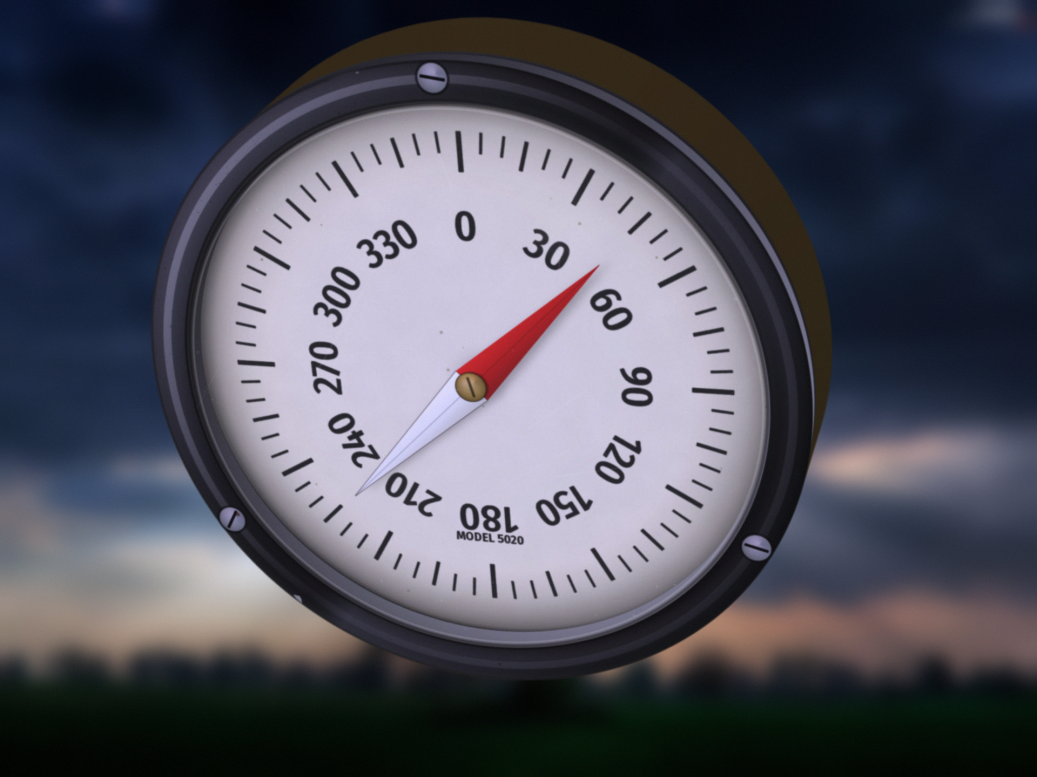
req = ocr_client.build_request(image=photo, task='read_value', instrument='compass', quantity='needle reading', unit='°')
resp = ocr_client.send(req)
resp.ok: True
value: 45 °
